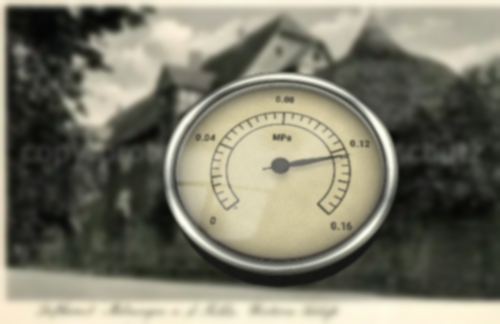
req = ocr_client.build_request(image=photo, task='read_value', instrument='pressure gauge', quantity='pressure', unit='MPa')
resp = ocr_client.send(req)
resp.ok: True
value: 0.125 MPa
